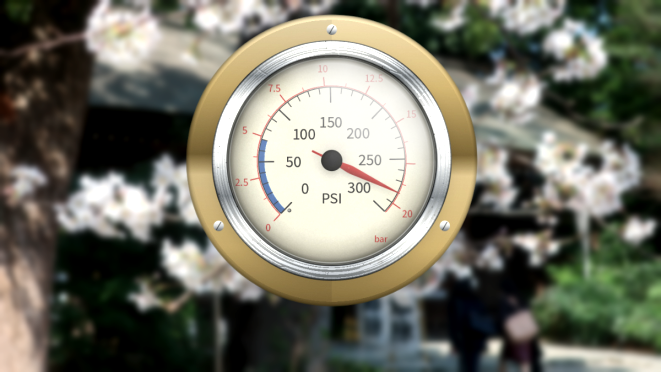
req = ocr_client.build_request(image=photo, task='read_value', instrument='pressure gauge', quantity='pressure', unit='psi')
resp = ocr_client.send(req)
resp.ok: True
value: 280 psi
